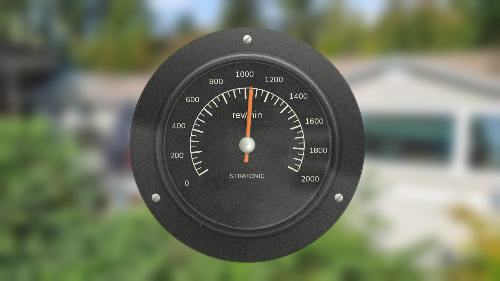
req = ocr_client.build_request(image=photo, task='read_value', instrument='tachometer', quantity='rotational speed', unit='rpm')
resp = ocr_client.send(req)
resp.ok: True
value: 1050 rpm
